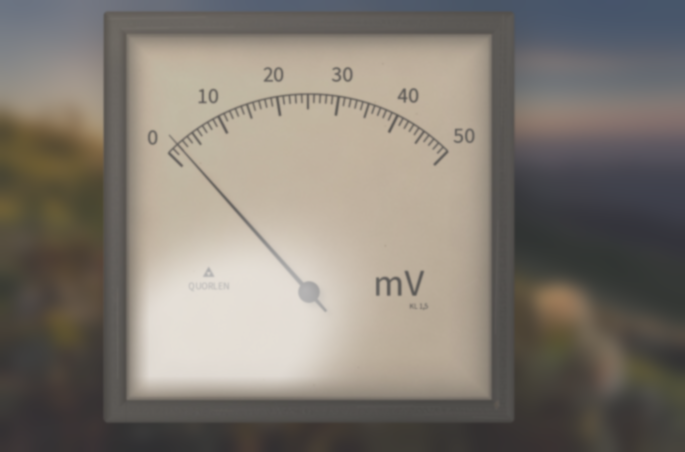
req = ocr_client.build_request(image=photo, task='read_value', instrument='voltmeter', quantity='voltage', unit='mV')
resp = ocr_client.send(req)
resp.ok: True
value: 2 mV
